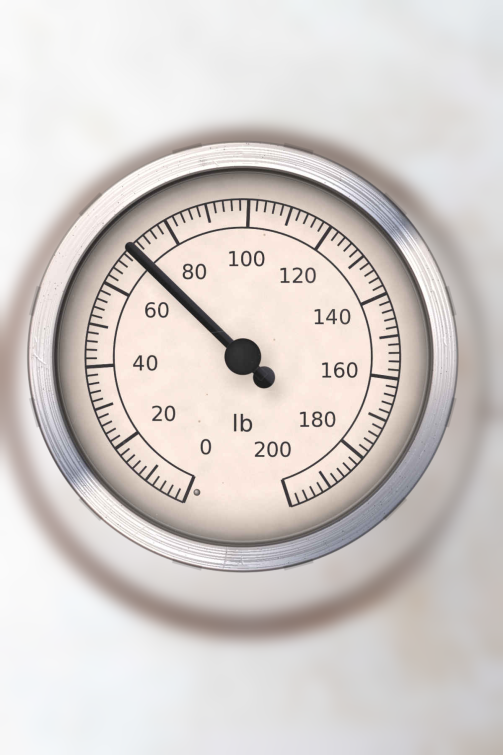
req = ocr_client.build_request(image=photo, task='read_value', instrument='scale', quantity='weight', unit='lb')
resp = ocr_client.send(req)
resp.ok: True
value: 70 lb
